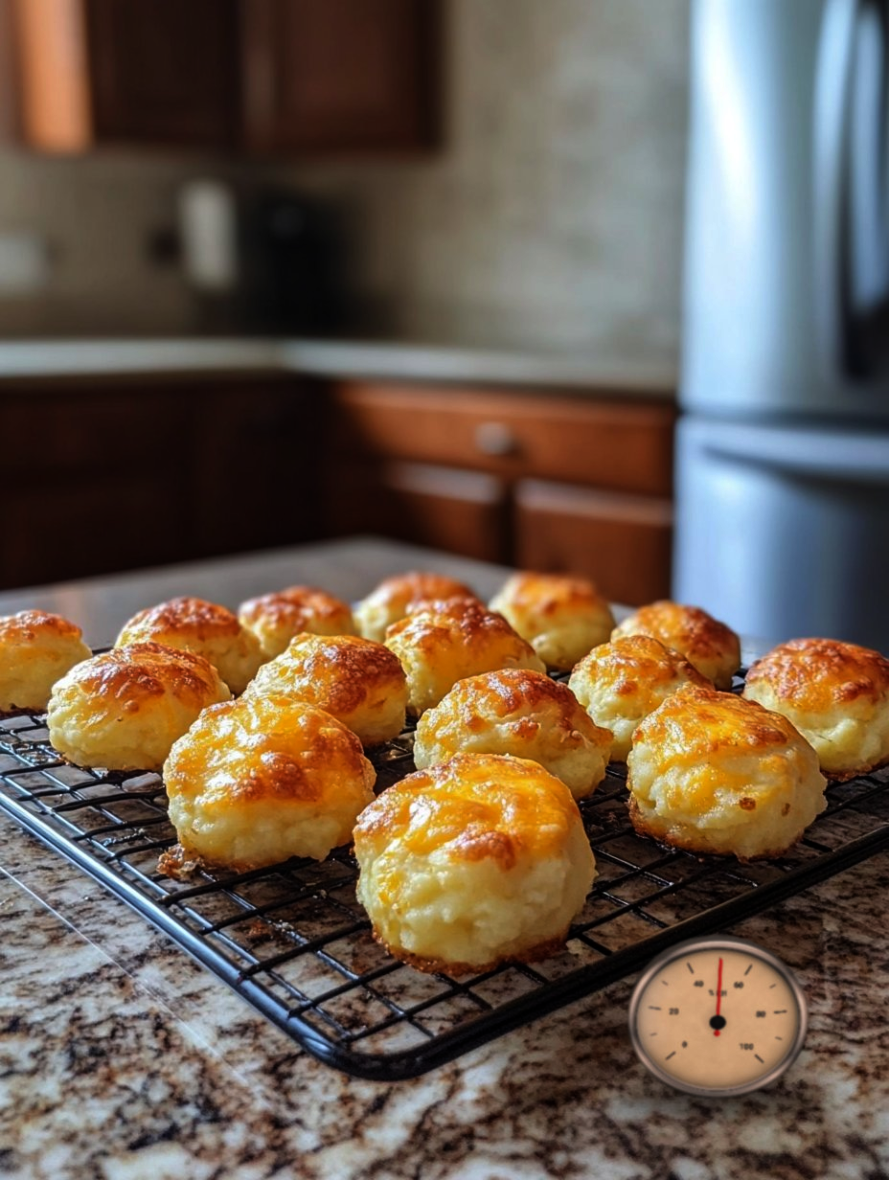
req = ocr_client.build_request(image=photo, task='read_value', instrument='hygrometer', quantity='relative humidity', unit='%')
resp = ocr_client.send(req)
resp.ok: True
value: 50 %
